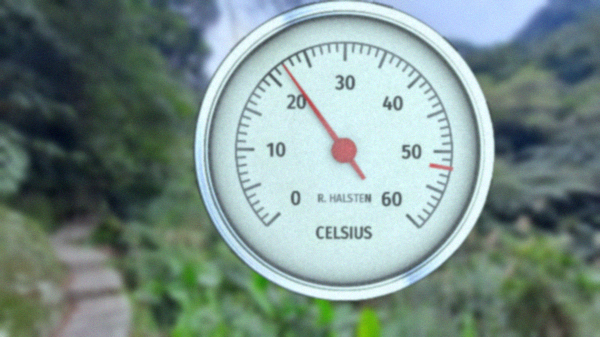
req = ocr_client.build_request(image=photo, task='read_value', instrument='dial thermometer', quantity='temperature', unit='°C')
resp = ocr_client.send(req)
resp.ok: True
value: 22 °C
